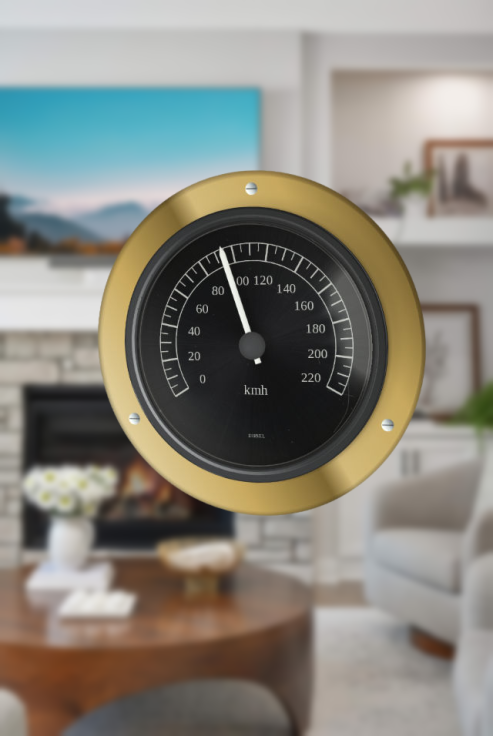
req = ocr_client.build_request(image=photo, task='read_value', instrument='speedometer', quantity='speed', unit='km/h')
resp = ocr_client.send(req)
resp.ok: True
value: 95 km/h
